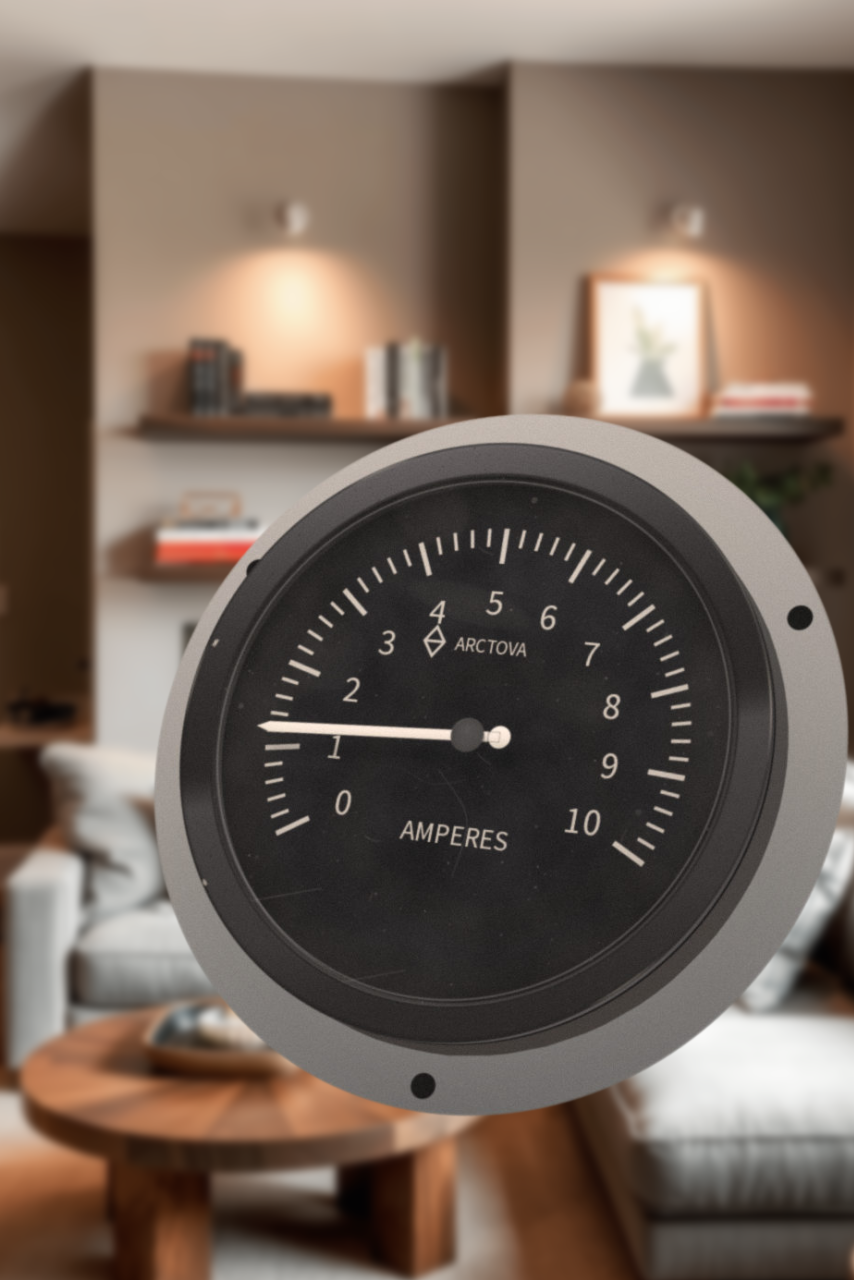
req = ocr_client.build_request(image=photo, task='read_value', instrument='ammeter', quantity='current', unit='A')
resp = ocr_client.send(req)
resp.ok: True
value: 1.2 A
